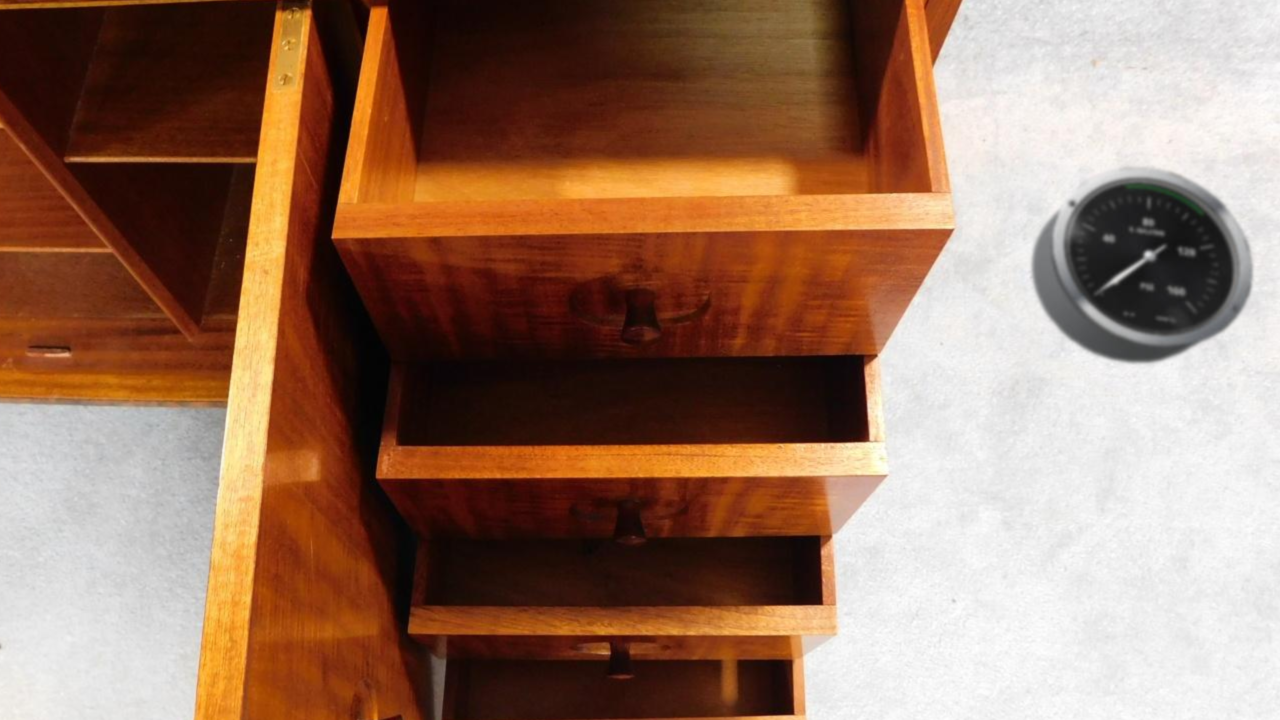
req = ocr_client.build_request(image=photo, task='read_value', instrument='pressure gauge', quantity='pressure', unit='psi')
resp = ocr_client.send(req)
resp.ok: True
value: 0 psi
